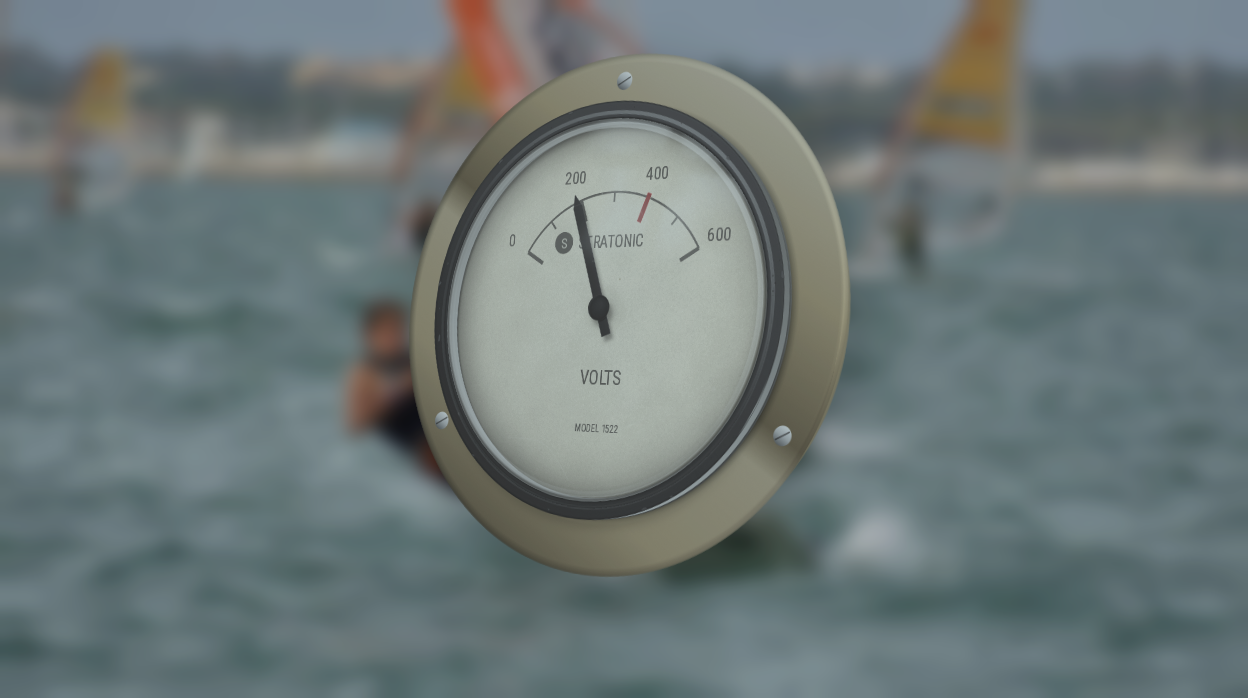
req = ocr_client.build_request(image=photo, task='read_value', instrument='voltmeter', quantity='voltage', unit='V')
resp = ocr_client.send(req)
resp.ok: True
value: 200 V
